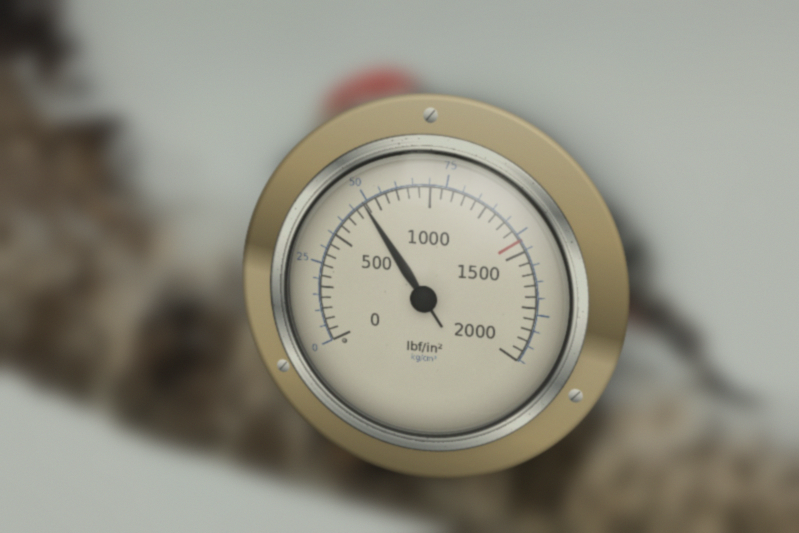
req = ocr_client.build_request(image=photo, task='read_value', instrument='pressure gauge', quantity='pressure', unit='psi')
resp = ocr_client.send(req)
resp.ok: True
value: 700 psi
